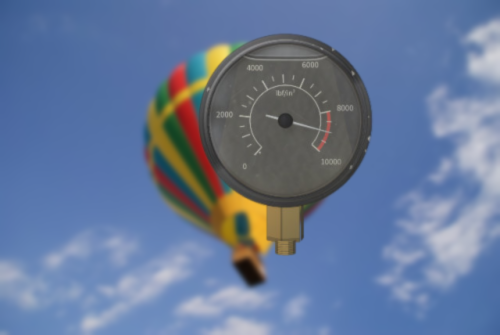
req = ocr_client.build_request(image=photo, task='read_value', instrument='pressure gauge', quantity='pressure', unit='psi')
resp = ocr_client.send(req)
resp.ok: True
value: 9000 psi
